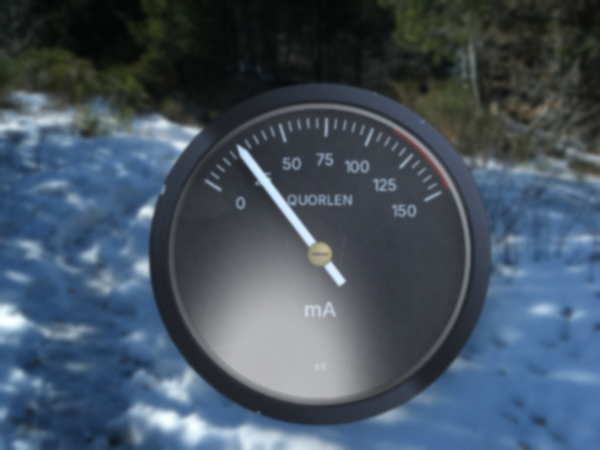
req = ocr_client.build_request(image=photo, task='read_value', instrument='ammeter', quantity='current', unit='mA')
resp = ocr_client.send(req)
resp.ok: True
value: 25 mA
